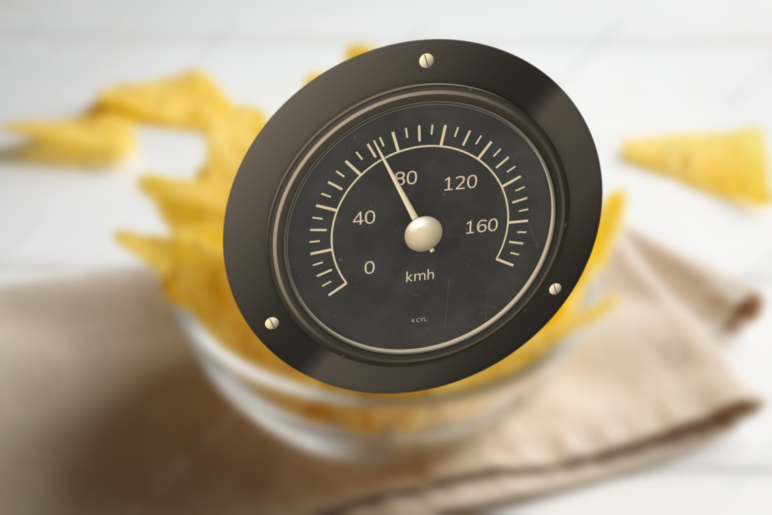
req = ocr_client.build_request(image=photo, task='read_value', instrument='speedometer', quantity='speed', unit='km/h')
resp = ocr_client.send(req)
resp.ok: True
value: 72.5 km/h
